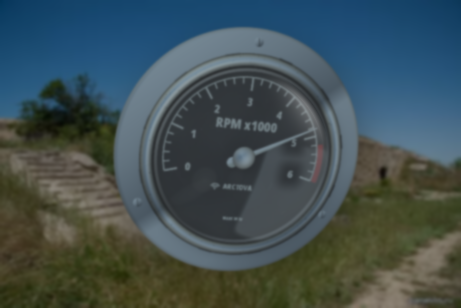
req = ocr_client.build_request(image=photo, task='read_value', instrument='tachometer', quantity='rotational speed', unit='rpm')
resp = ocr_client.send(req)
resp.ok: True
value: 4800 rpm
